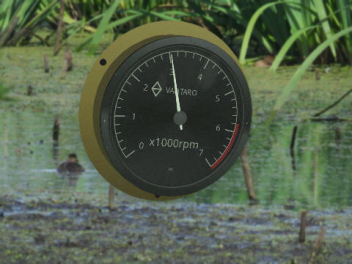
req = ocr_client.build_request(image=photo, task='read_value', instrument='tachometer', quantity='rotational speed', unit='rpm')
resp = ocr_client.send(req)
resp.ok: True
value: 3000 rpm
